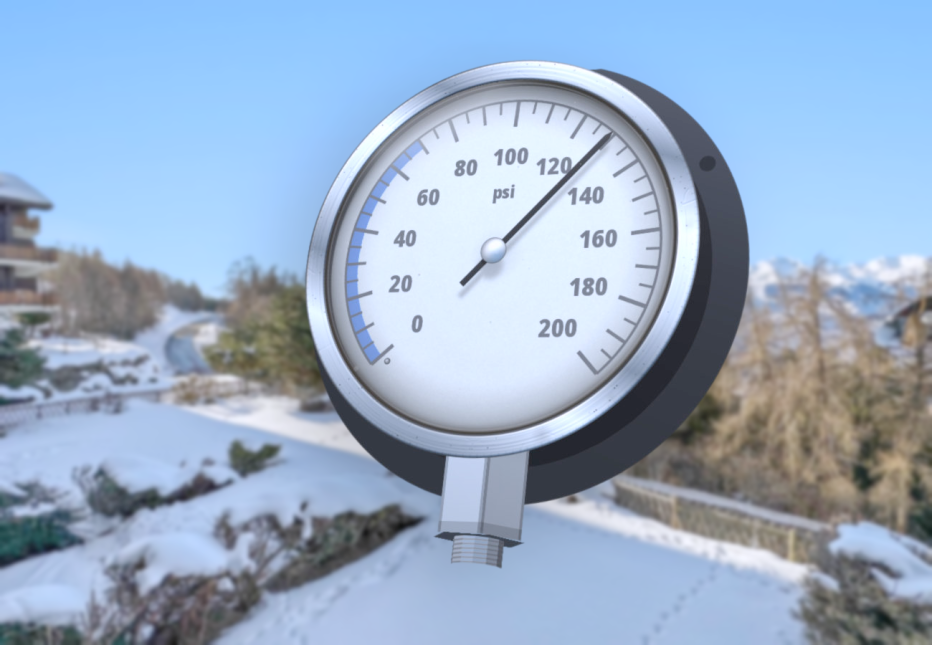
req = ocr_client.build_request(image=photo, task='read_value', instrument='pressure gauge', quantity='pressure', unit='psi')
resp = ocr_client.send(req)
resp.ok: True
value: 130 psi
